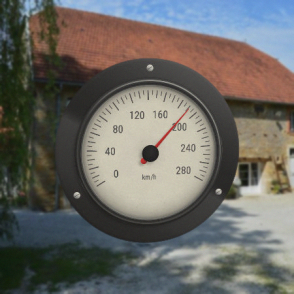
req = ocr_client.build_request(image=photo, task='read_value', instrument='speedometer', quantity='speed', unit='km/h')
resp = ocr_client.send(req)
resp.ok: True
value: 190 km/h
